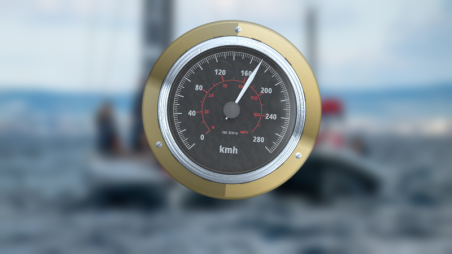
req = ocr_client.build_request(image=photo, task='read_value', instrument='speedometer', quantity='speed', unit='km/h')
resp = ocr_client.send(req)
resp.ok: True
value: 170 km/h
